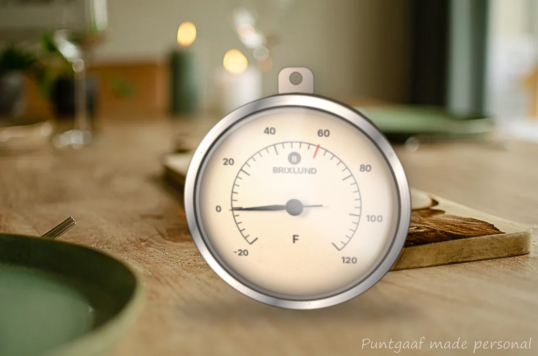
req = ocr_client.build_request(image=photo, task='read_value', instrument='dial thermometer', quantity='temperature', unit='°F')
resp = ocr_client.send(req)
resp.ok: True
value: 0 °F
